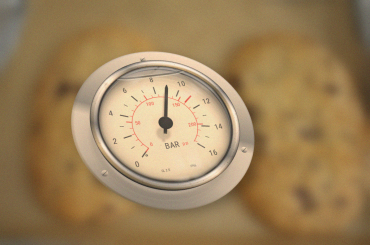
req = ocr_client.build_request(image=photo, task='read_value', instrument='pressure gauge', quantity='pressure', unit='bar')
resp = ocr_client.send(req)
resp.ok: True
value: 9 bar
